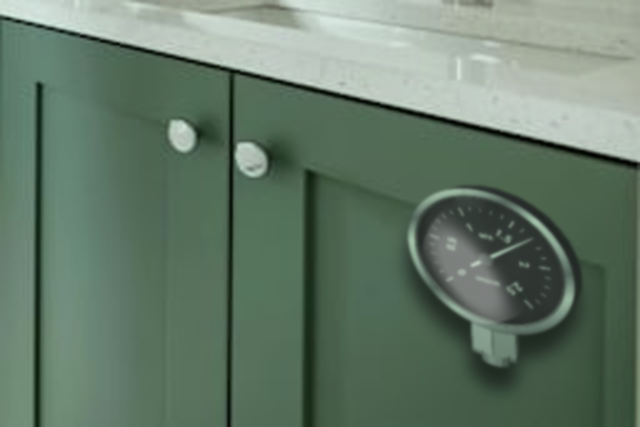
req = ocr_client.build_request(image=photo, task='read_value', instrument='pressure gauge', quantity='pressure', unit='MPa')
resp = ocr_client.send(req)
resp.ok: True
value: 1.7 MPa
